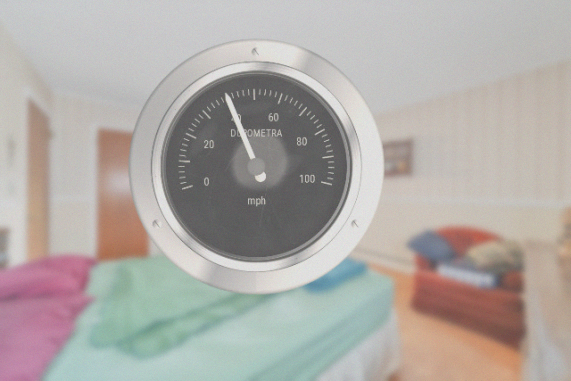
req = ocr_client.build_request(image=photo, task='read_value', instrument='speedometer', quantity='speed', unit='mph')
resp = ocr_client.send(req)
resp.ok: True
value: 40 mph
